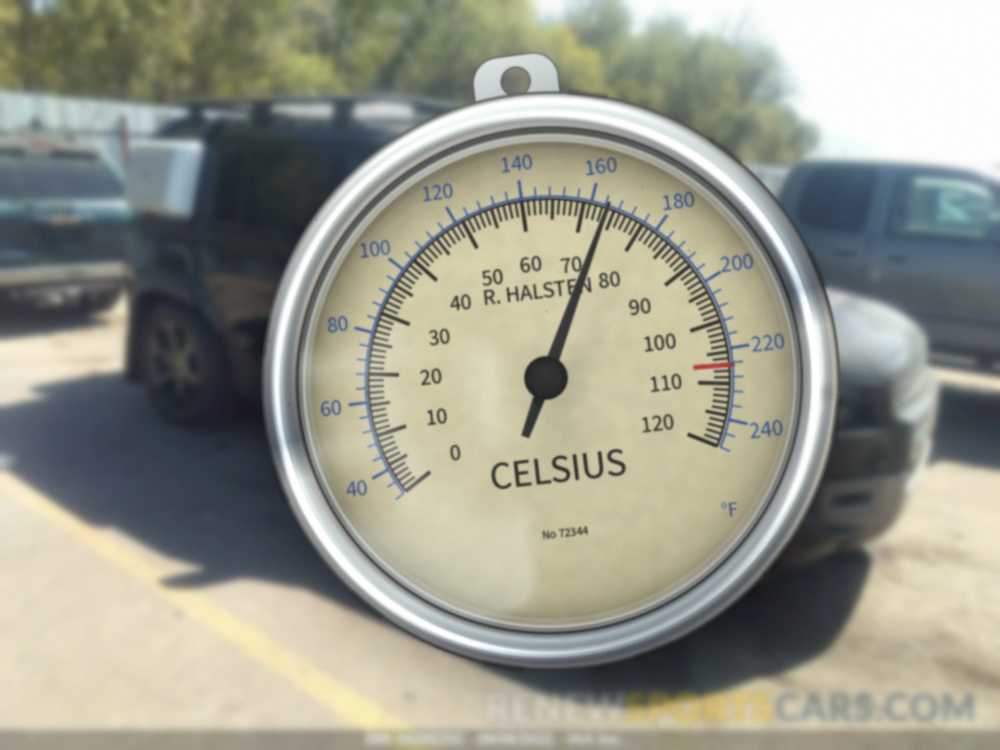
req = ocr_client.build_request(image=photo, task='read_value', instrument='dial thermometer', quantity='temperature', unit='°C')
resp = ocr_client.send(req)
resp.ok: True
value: 74 °C
